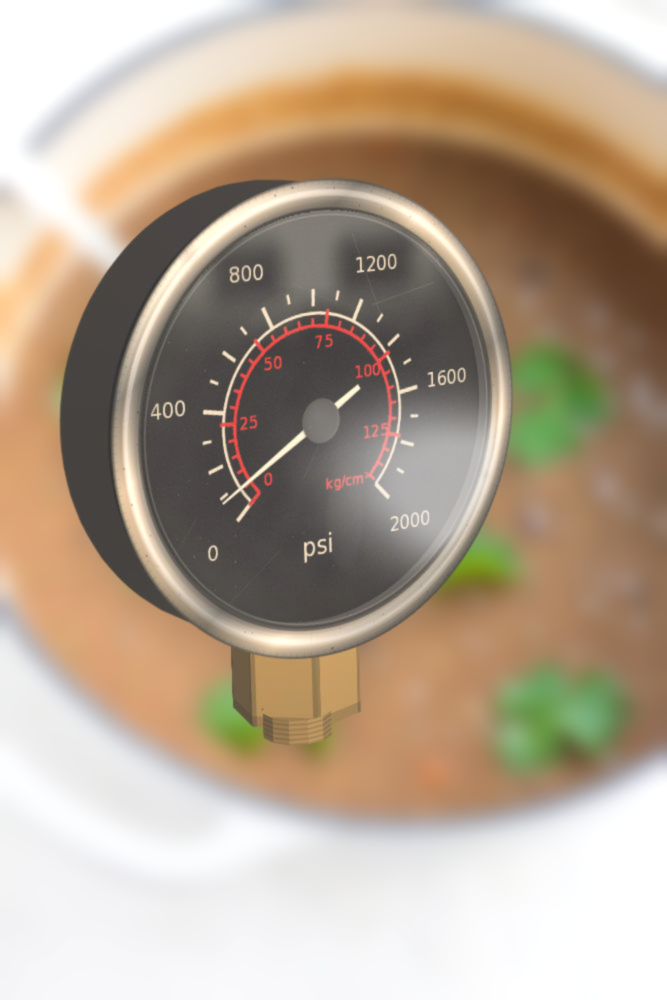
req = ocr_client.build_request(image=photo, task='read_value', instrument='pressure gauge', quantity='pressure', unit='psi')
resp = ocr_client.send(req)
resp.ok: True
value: 100 psi
